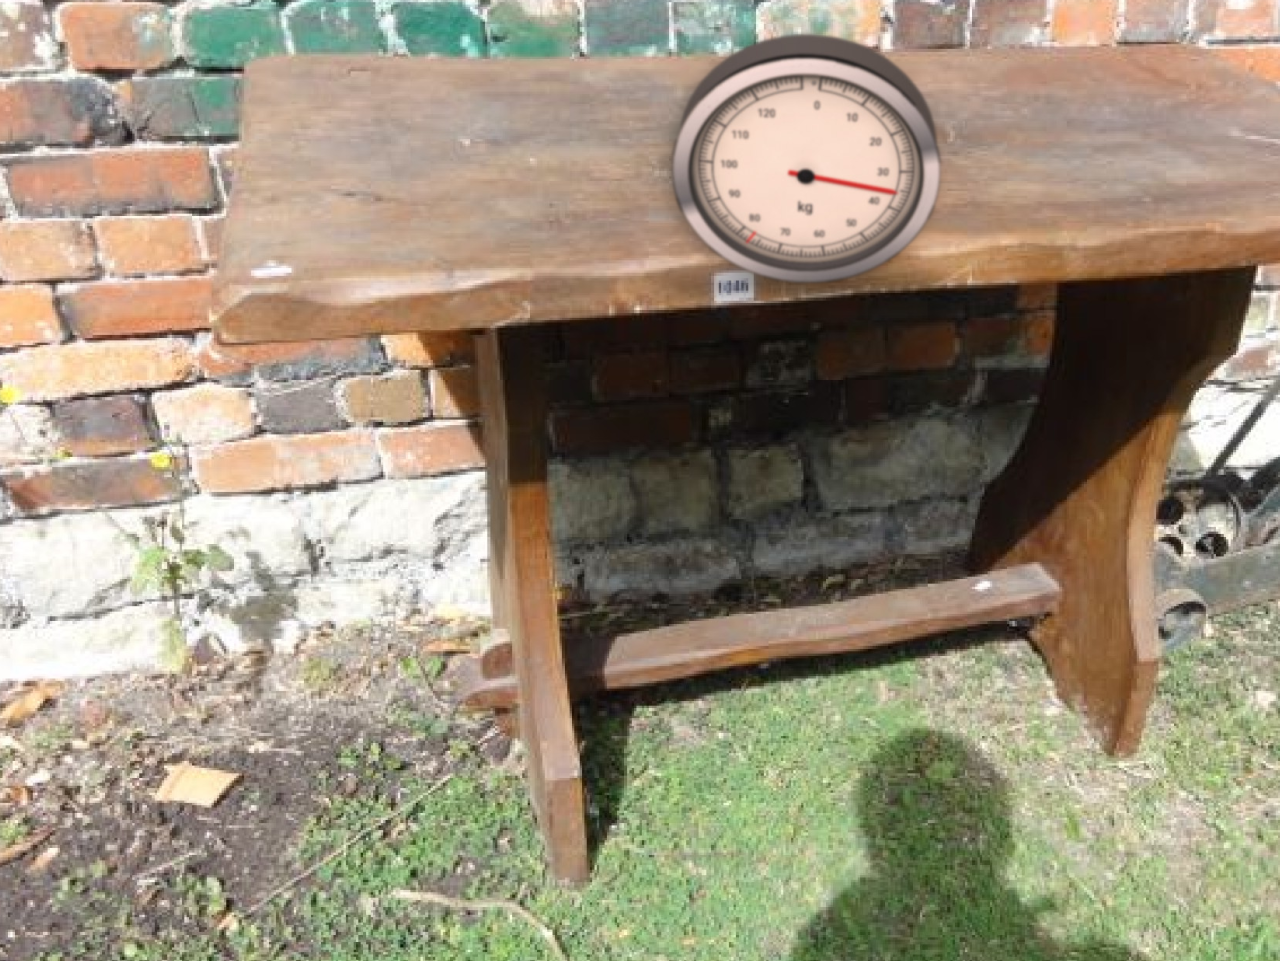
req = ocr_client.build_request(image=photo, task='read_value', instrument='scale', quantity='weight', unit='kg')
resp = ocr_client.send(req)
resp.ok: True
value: 35 kg
